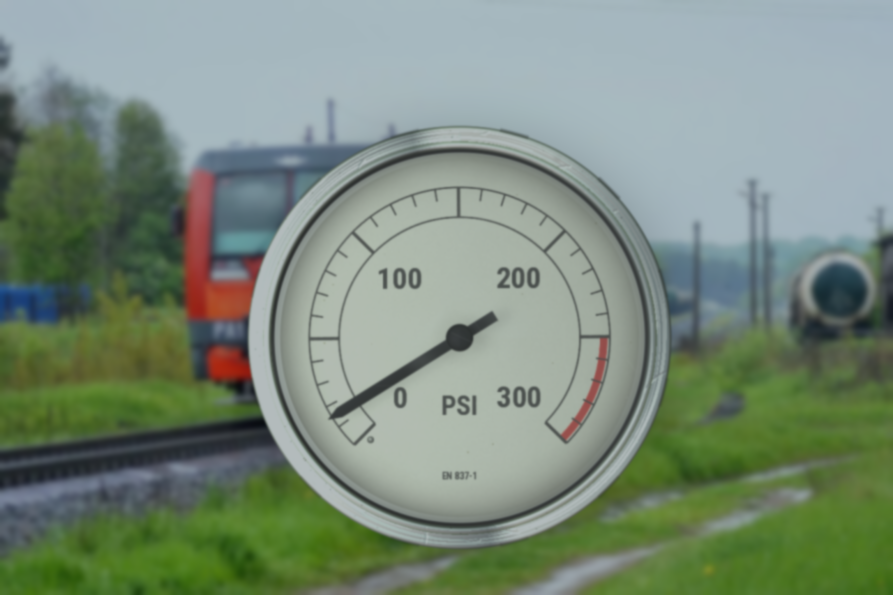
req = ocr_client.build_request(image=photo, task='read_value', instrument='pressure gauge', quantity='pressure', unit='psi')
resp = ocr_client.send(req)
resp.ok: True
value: 15 psi
